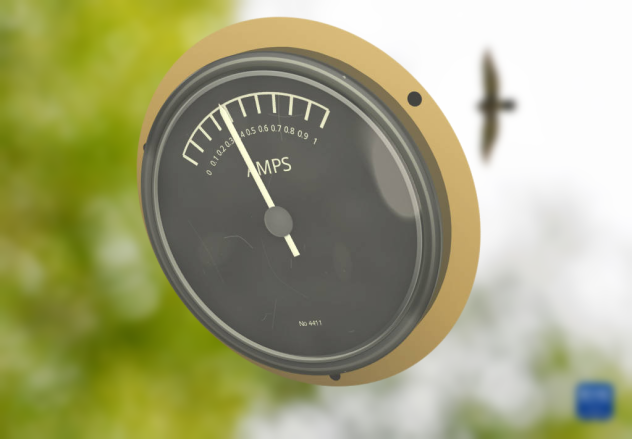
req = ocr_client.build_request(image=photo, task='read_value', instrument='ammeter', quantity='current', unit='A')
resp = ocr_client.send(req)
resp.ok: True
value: 0.4 A
